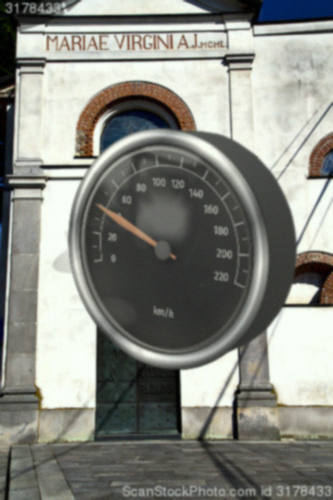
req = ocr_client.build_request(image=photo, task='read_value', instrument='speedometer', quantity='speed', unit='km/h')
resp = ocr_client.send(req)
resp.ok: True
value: 40 km/h
